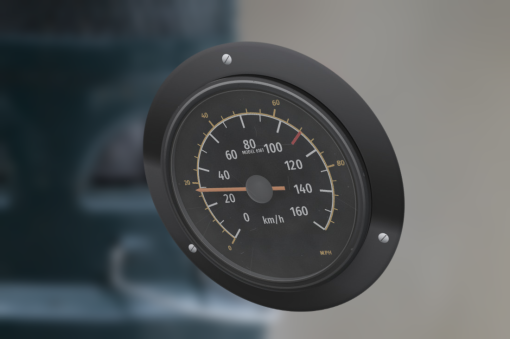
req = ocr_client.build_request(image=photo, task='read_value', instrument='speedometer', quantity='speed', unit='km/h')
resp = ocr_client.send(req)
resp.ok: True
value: 30 km/h
